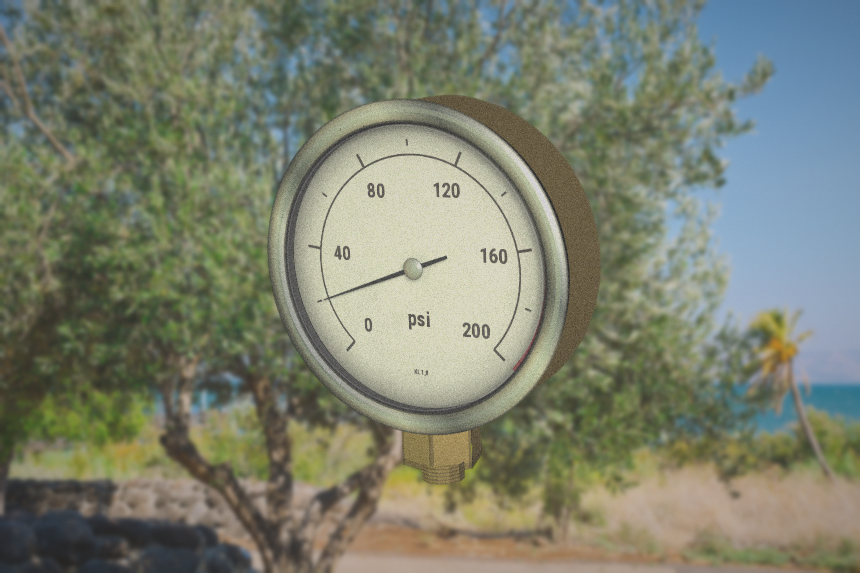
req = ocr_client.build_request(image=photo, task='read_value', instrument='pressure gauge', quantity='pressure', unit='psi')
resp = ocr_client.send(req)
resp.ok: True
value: 20 psi
